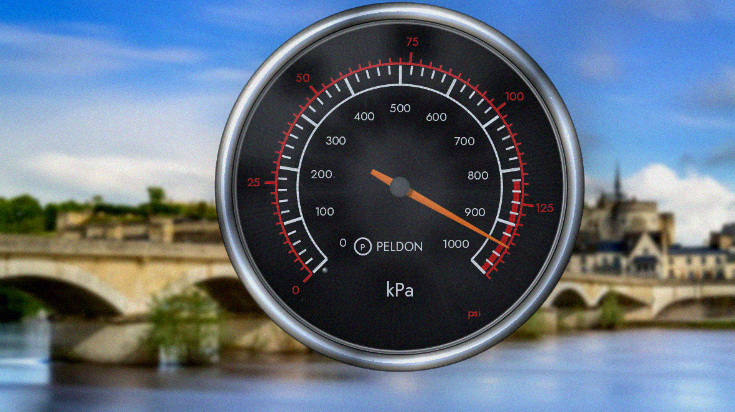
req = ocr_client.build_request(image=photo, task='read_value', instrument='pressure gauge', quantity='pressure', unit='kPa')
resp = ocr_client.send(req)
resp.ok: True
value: 940 kPa
